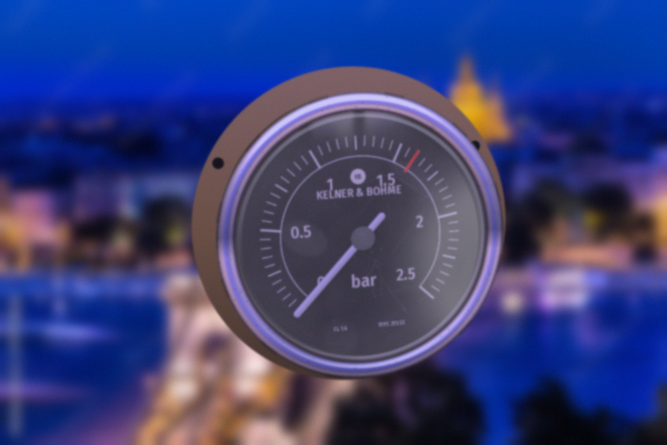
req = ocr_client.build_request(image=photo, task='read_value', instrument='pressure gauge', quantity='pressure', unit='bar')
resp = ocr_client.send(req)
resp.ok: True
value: 0 bar
